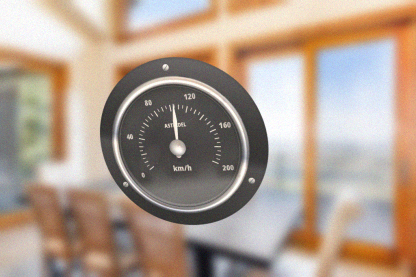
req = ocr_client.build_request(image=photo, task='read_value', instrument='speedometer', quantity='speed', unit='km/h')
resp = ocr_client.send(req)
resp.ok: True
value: 105 km/h
